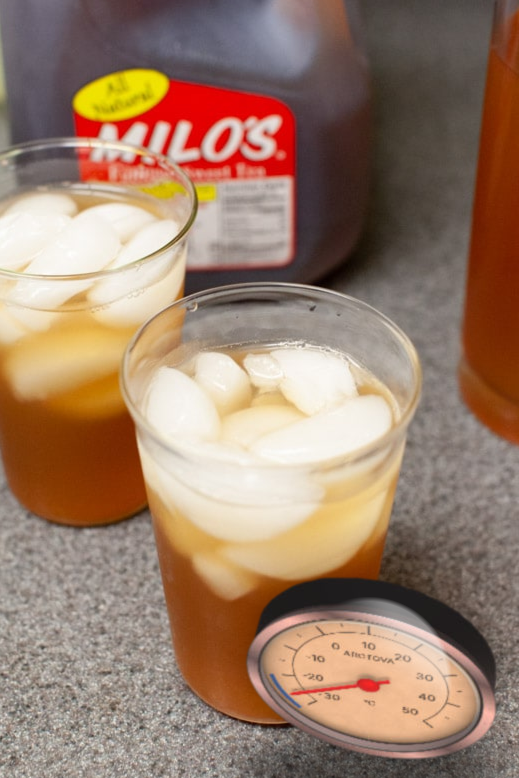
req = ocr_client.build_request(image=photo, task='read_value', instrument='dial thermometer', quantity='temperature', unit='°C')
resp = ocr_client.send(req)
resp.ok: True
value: -25 °C
